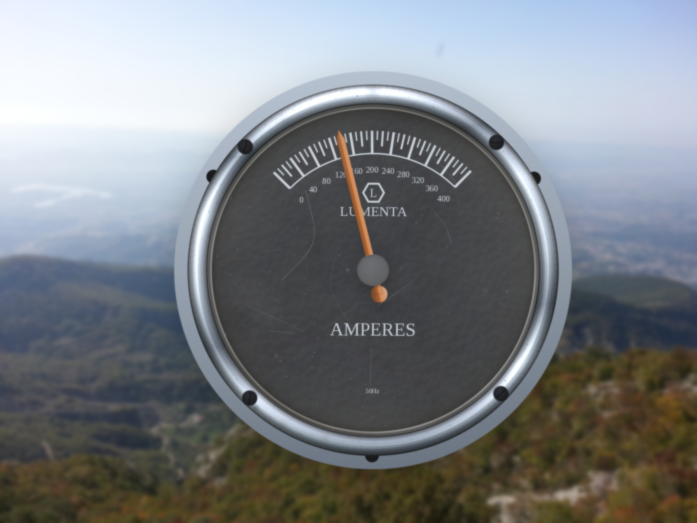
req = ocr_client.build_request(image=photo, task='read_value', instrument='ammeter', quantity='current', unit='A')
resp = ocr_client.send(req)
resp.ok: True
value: 140 A
